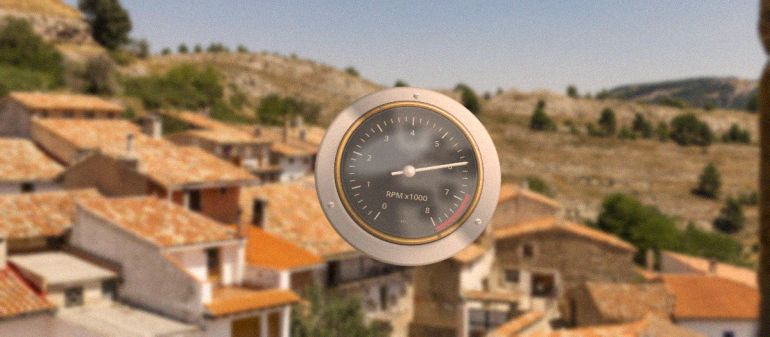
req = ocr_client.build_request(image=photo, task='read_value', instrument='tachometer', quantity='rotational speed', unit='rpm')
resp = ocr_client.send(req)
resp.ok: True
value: 6000 rpm
